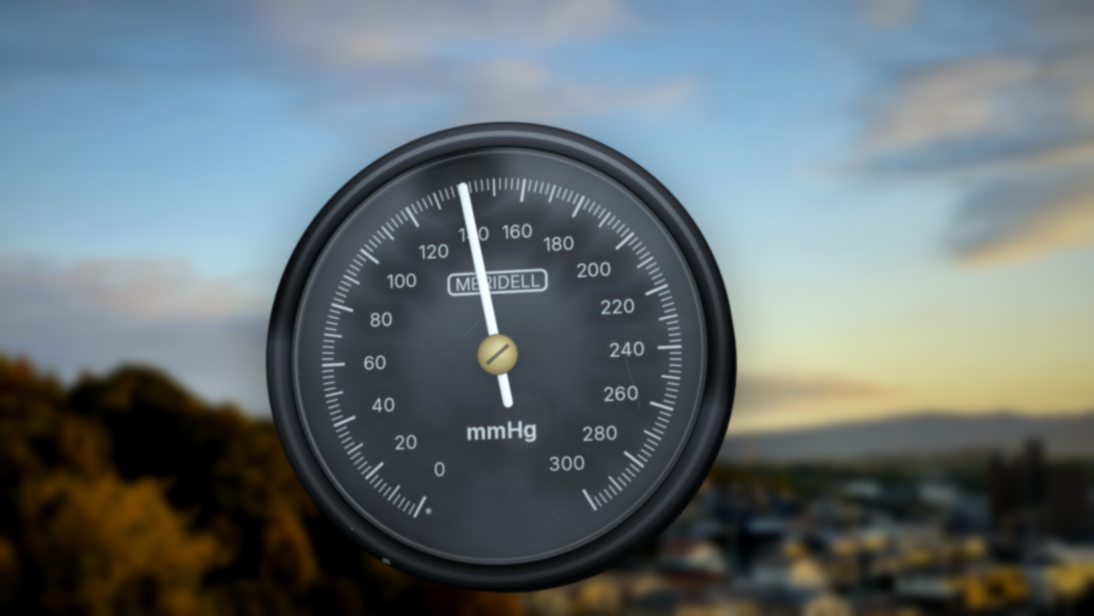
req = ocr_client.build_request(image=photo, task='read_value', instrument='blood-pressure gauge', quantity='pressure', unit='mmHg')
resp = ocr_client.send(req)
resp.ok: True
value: 140 mmHg
